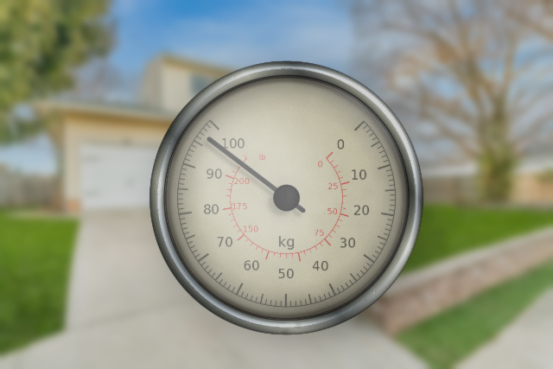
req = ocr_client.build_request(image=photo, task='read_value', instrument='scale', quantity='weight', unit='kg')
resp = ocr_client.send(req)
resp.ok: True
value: 97 kg
